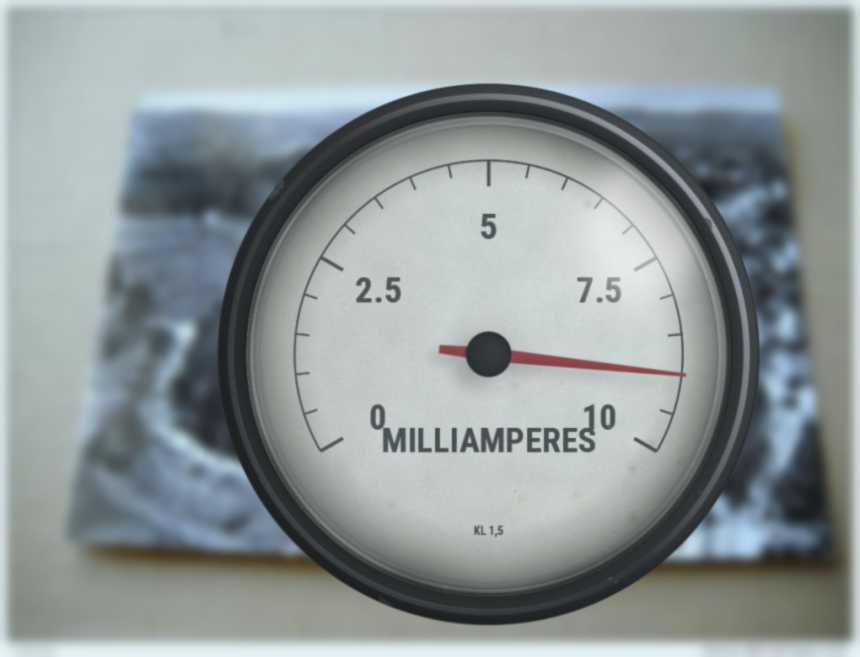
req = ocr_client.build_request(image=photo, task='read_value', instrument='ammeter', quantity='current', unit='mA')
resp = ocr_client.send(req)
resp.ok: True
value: 9 mA
